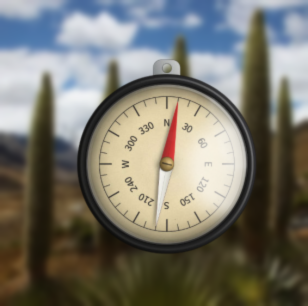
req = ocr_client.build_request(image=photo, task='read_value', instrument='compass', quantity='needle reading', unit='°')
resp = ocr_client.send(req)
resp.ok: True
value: 10 °
